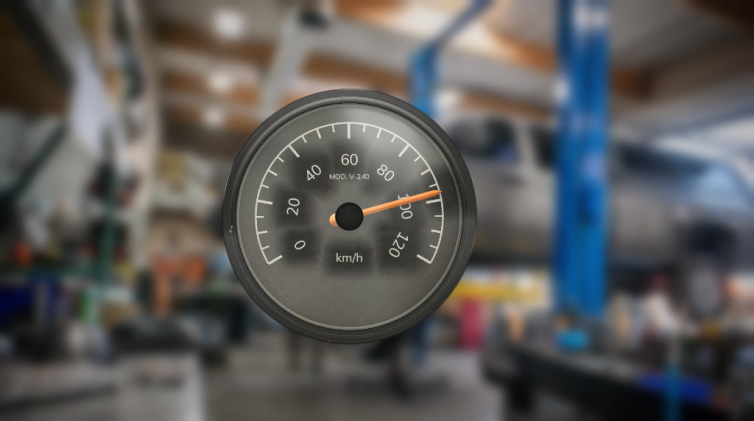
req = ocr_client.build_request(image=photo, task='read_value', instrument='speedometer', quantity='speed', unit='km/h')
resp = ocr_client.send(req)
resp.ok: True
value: 97.5 km/h
